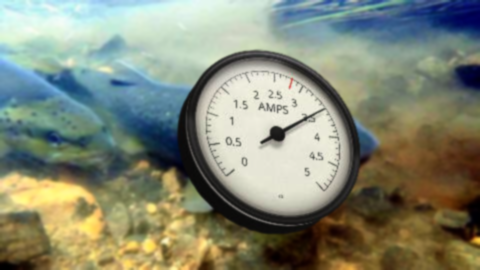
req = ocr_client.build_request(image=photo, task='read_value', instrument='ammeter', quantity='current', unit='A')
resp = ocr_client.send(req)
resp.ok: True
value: 3.5 A
